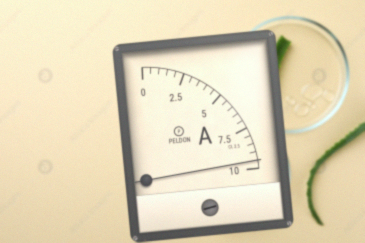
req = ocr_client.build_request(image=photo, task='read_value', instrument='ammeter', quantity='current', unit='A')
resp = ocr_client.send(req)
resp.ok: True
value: 9.5 A
